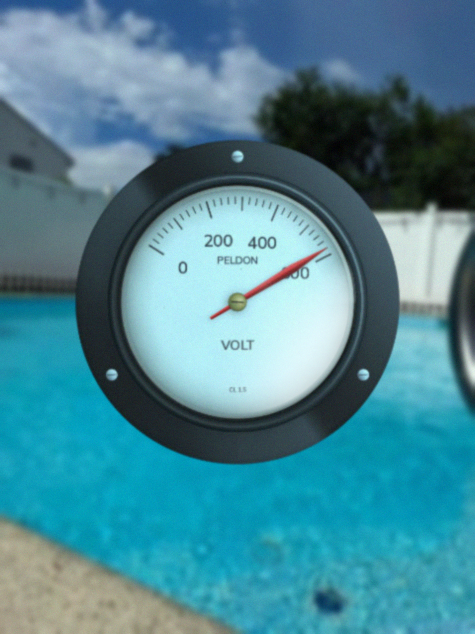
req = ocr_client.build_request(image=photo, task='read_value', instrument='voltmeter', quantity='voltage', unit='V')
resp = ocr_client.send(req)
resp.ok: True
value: 580 V
